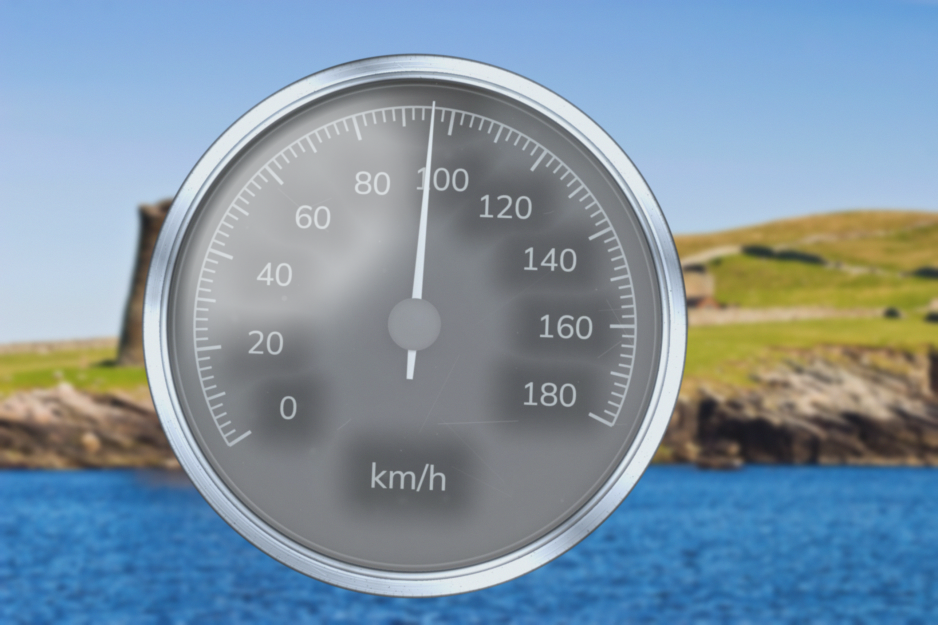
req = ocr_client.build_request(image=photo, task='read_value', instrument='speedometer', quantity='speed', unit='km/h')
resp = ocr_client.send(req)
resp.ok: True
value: 96 km/h
